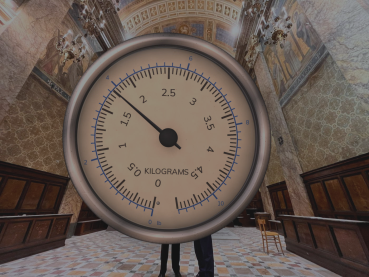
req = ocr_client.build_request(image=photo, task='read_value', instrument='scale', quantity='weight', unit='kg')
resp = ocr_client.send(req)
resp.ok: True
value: 1.75 kg
